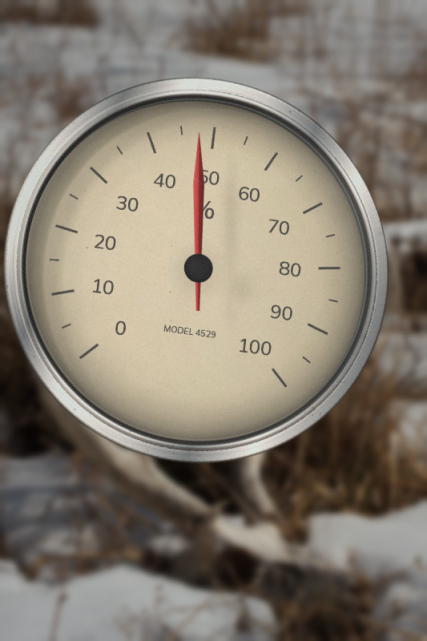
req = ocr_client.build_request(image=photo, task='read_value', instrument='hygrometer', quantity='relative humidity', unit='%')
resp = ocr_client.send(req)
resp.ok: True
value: 47.5 %
